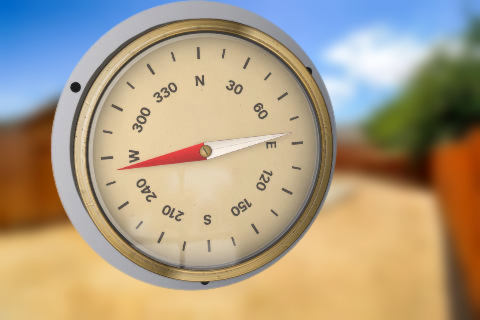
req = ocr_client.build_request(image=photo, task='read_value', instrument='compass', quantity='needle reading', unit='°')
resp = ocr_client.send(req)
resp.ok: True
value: 262.5 °
